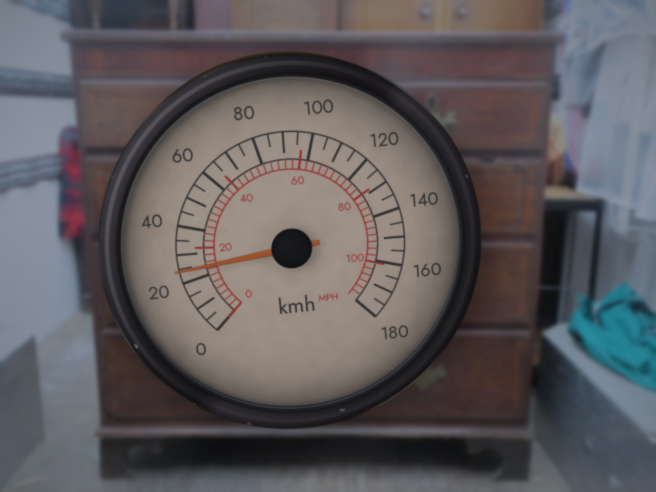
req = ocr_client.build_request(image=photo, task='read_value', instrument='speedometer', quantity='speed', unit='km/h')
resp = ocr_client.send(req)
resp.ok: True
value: 25 km/h
